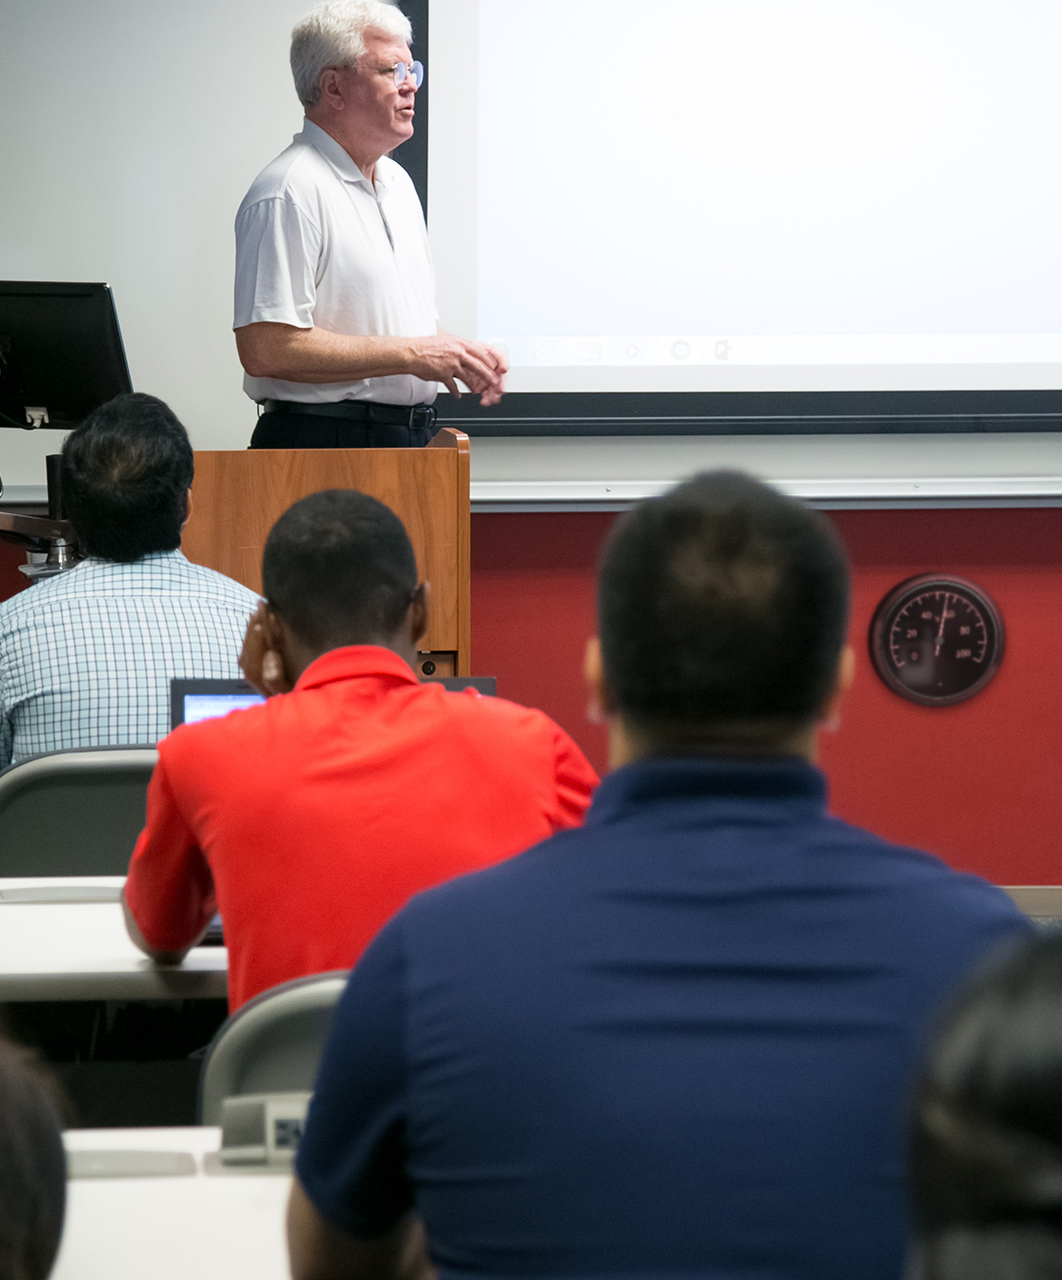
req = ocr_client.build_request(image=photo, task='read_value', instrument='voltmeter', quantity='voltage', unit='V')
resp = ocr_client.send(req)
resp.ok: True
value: 55 V
